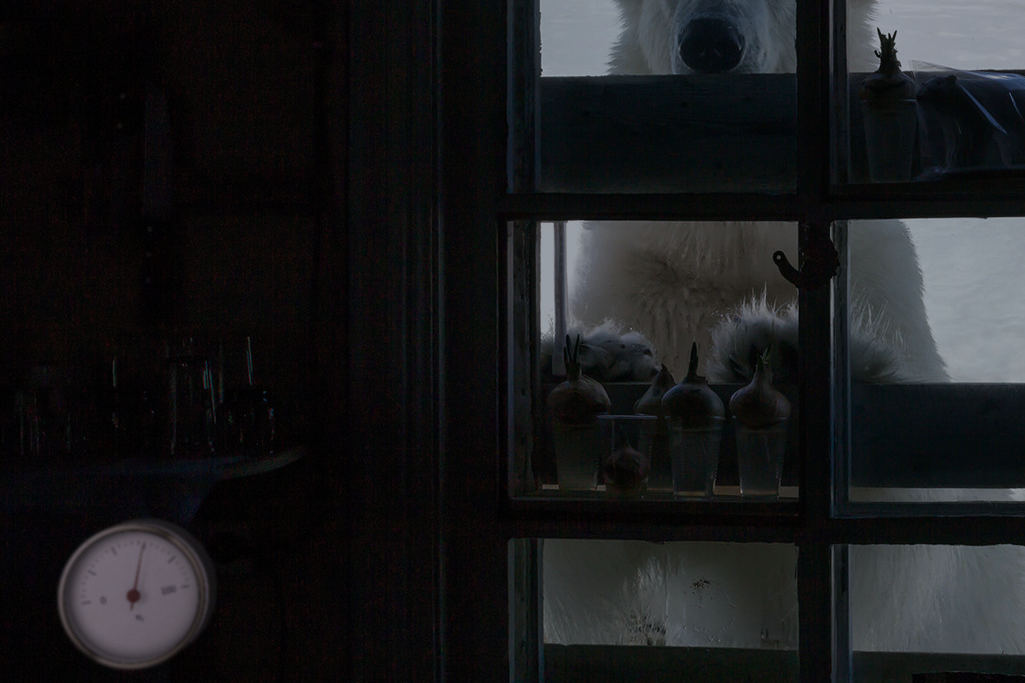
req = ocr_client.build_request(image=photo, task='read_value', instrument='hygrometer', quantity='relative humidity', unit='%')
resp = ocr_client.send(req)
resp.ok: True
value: 60 %
